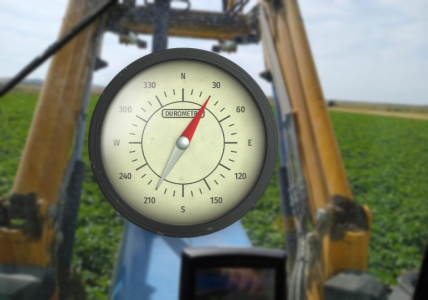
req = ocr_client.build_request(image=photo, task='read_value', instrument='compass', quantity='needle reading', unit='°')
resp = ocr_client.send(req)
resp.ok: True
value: 30 °
